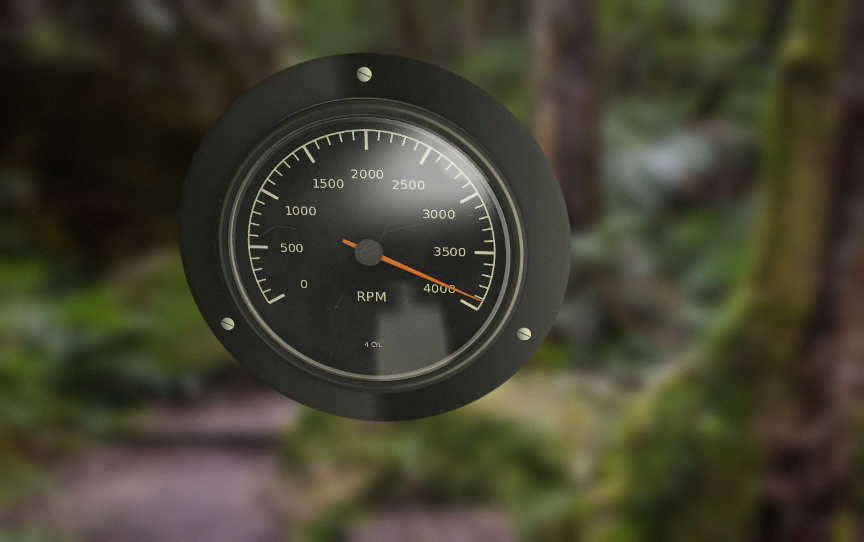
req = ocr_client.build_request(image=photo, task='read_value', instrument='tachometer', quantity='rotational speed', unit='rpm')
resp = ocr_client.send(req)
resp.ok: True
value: 3900 rpm
